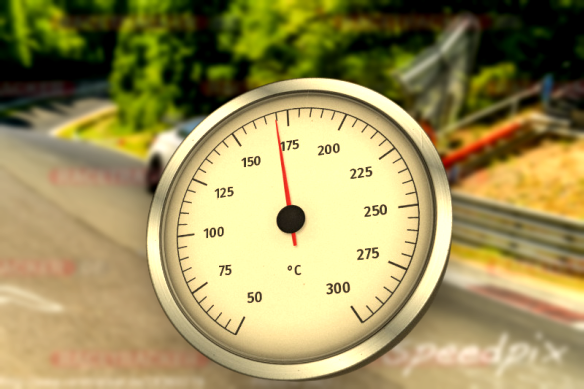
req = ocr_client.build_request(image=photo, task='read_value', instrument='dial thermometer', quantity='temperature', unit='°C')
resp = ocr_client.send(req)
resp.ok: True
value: 170 °C
